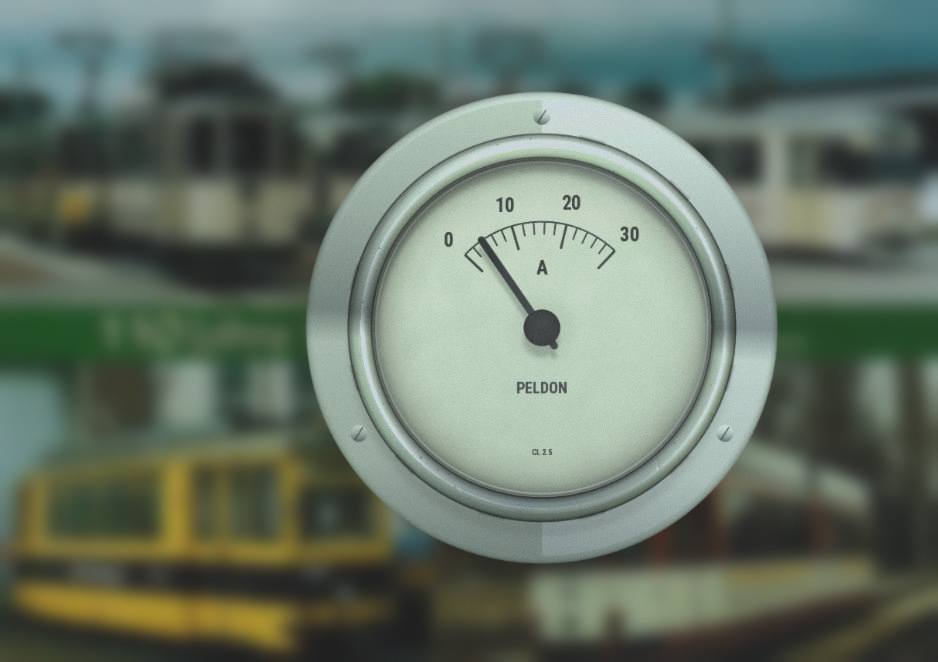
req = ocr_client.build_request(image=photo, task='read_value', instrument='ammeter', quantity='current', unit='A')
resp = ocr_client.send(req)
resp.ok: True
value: 4 A
